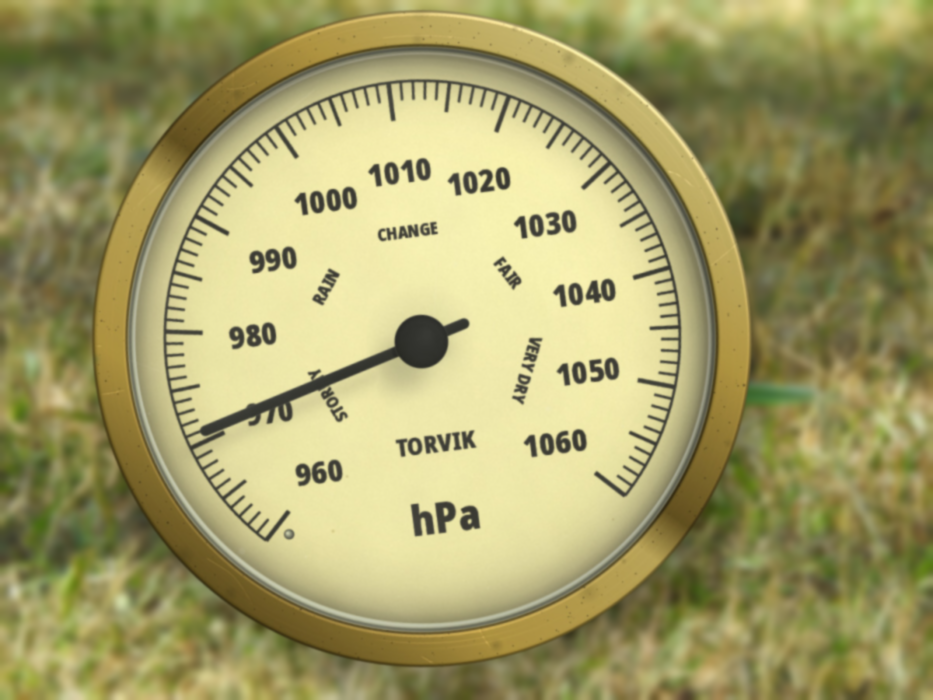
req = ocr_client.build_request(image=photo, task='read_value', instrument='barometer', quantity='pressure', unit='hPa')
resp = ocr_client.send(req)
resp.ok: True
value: 971 hPa
